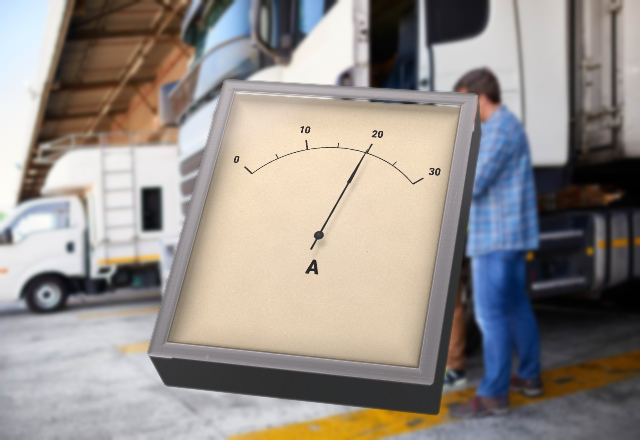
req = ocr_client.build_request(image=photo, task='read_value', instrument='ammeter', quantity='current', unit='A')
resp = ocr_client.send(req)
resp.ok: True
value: 20 A
